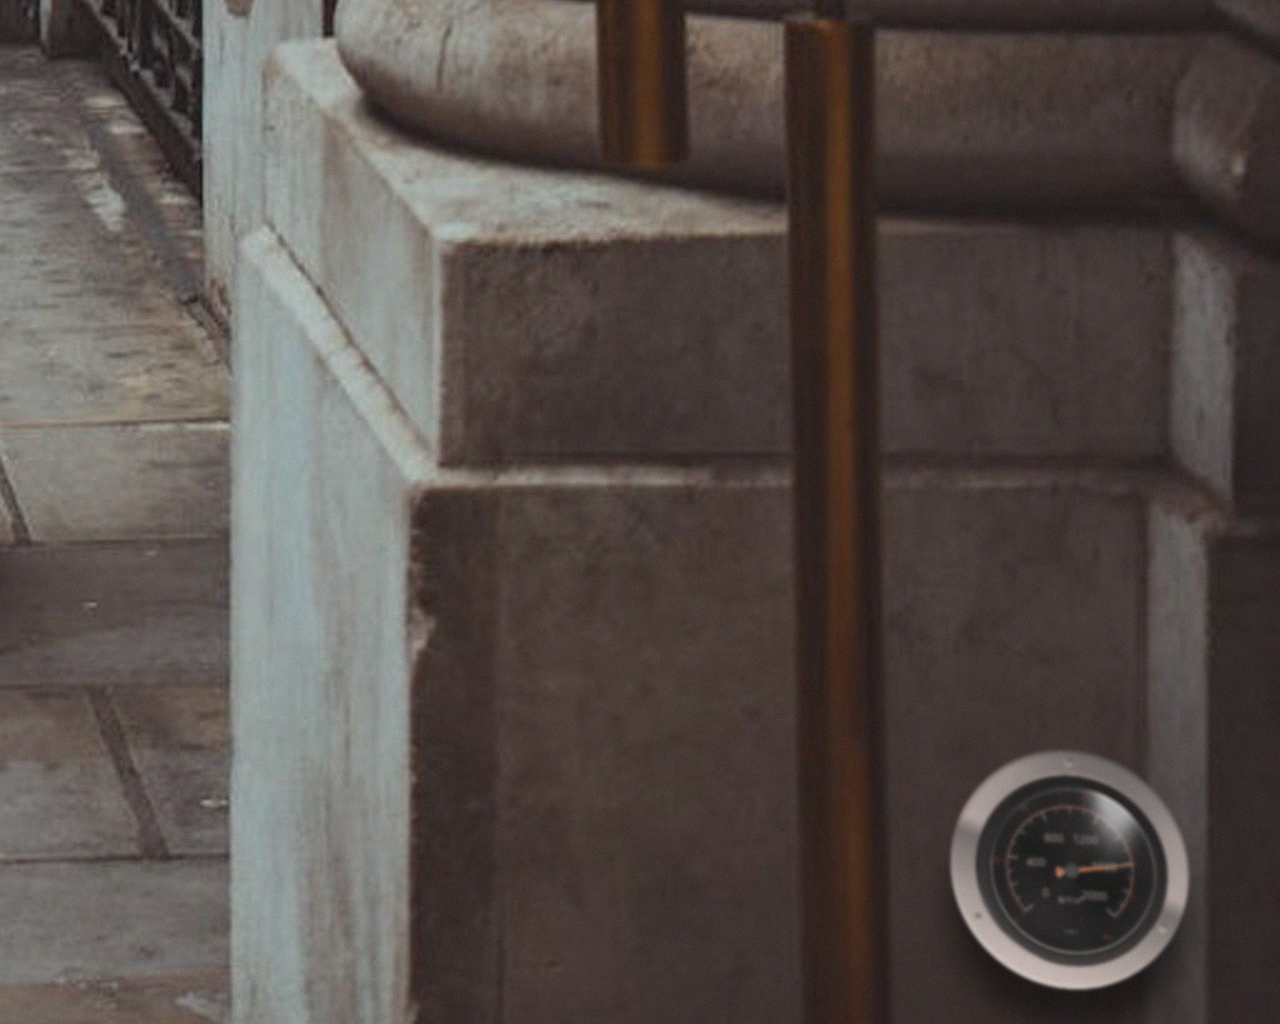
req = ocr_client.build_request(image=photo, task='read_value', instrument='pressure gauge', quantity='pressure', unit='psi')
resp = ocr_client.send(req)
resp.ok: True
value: 1600 psi
